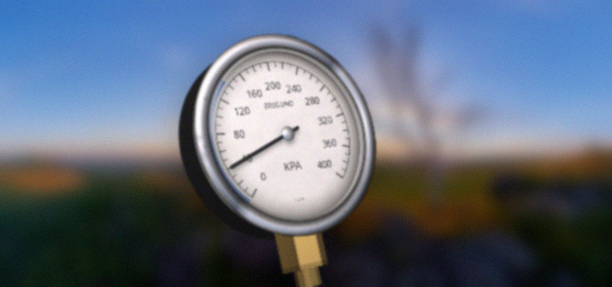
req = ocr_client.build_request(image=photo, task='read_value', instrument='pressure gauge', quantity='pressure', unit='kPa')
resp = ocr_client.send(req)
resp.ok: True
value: 40 kPa
